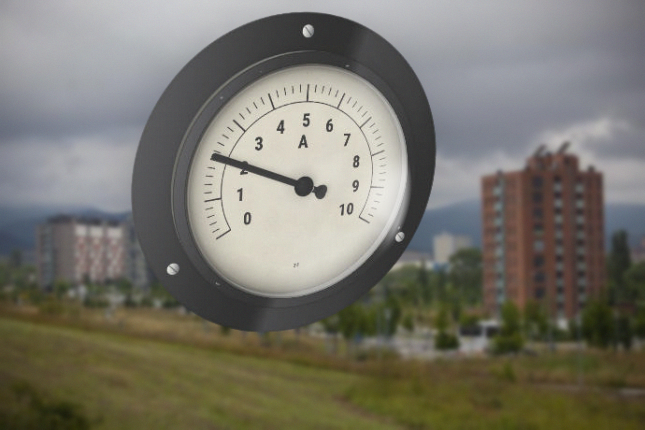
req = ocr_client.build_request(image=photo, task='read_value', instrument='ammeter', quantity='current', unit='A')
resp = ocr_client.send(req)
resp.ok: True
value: 2.1 A
